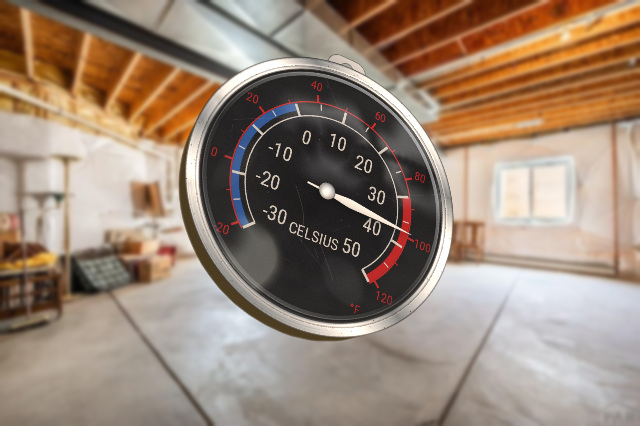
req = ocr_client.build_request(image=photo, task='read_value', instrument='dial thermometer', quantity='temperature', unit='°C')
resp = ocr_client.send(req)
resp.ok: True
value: 37.5 °C
